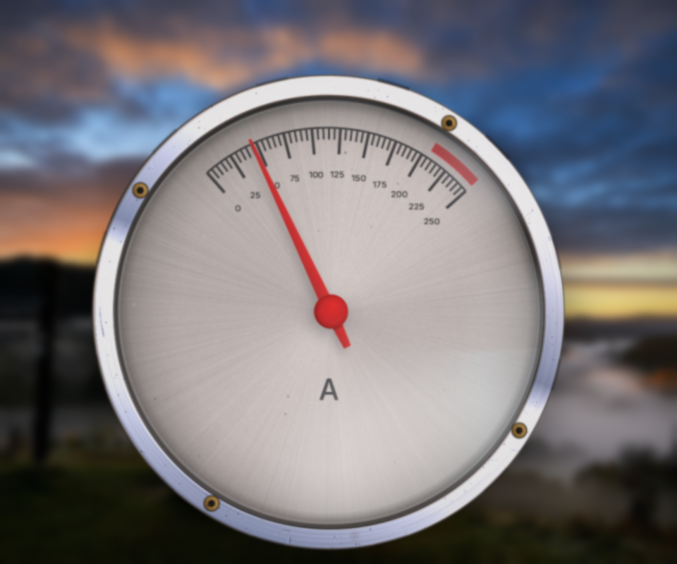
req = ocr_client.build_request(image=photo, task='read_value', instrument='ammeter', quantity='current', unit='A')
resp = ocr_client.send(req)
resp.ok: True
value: 45 A
